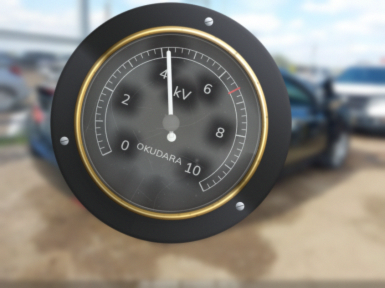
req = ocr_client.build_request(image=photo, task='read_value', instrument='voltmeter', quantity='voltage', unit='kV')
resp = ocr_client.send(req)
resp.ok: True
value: 4.2 kV
